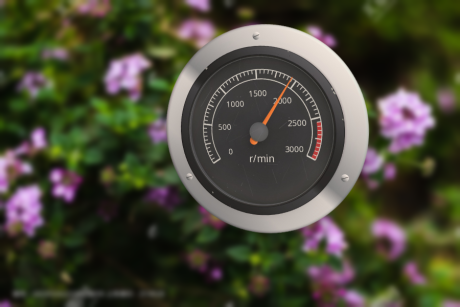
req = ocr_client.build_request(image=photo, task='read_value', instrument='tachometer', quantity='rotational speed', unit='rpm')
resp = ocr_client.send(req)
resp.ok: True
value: 1950 rpm
